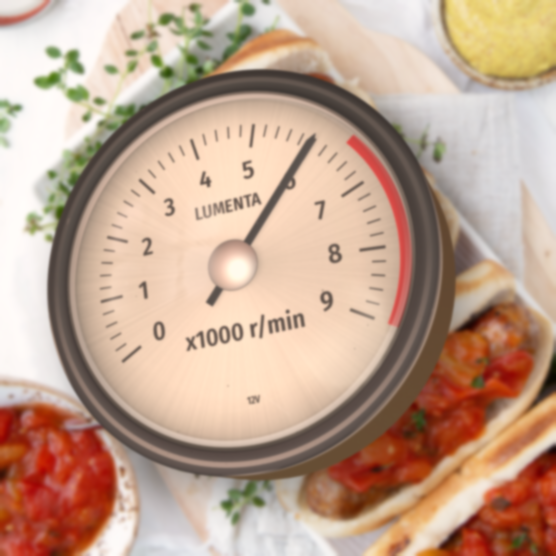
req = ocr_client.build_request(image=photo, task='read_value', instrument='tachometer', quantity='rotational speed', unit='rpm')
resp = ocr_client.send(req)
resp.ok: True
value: 6000 rpm
